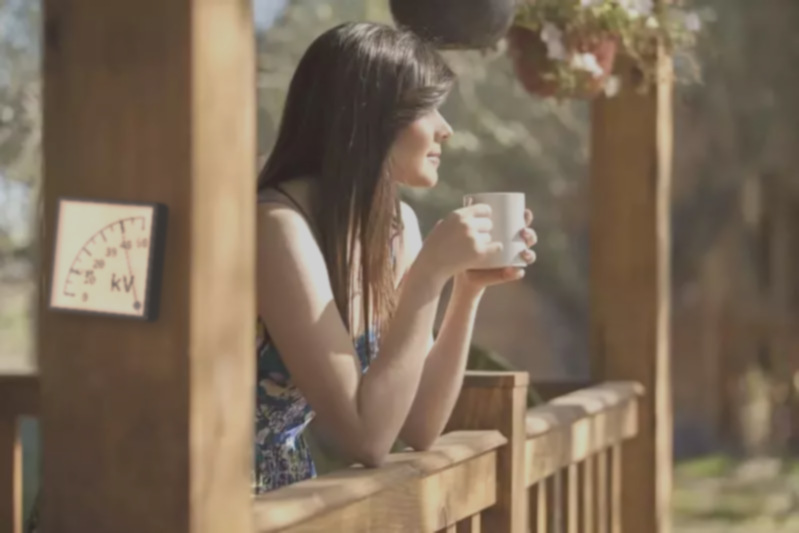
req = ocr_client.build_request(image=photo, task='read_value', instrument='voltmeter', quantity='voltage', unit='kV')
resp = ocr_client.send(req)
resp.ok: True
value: 40 kV
